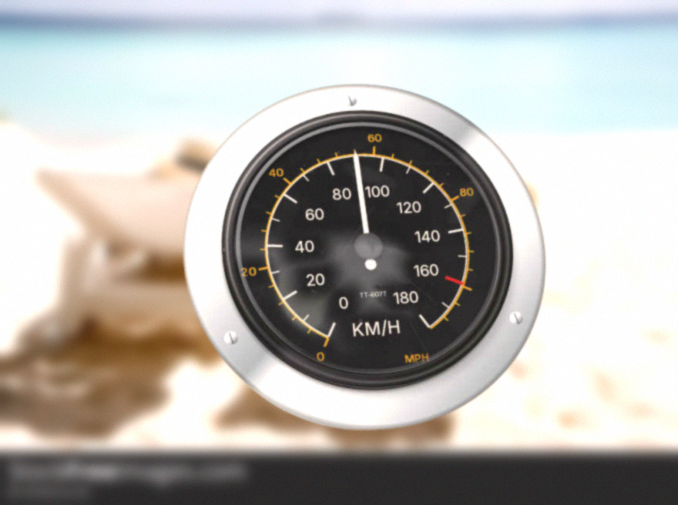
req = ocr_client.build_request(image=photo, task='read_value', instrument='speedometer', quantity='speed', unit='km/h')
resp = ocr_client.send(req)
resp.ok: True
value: 90 km/h
